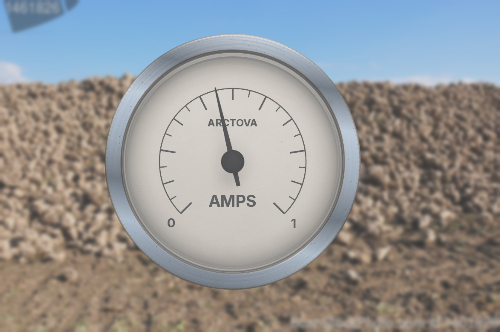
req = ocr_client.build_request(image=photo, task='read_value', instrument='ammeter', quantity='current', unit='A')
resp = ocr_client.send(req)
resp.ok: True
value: 0.45 A
